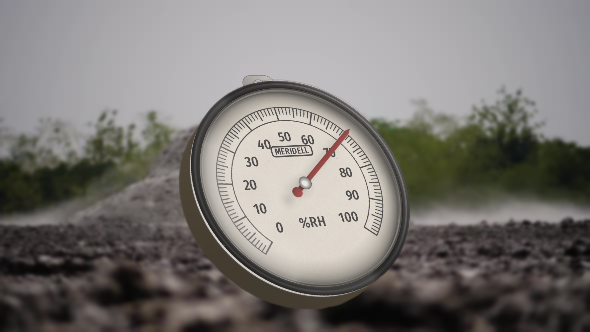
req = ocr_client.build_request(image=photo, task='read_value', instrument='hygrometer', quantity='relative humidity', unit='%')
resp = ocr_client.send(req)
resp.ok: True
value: 70 %
